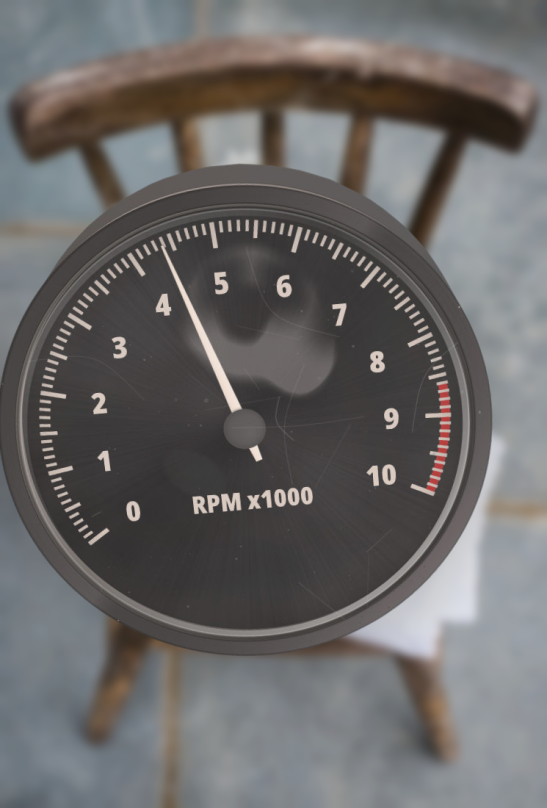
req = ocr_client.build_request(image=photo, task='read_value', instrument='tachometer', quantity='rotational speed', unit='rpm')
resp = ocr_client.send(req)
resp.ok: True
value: 4400 rpm
